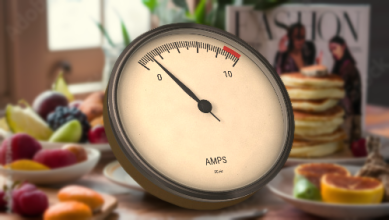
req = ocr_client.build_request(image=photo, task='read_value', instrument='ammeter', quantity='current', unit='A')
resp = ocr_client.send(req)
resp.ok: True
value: 1 A
